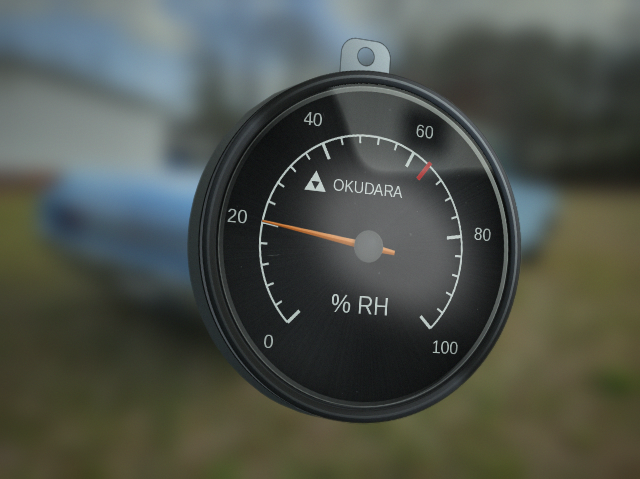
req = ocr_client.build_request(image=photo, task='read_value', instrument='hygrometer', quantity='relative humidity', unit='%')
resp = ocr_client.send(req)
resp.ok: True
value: 20 %
